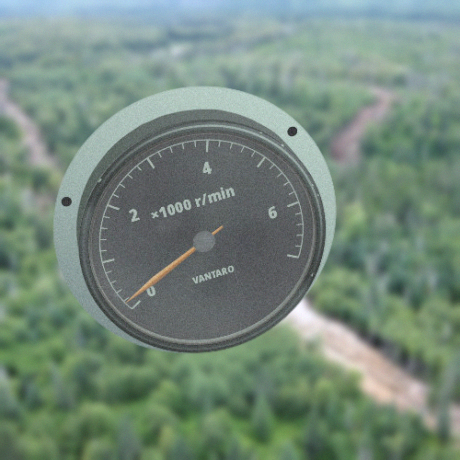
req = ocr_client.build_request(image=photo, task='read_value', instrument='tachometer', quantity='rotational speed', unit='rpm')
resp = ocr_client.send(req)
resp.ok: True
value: 200 rpm
